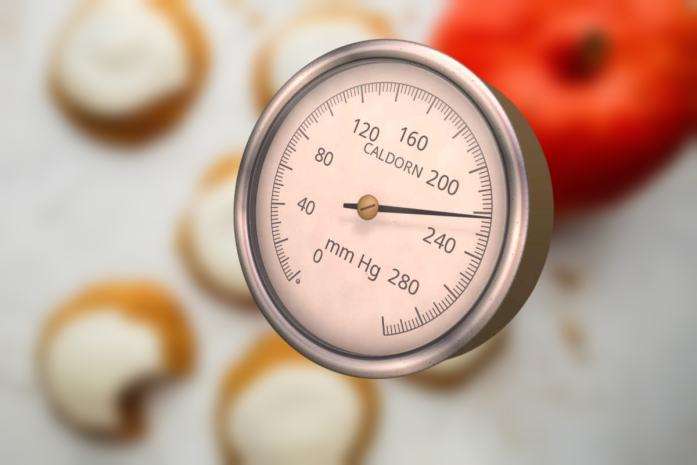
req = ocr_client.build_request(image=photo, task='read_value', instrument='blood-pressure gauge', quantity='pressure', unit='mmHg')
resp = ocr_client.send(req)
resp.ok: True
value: 222 mmHg
